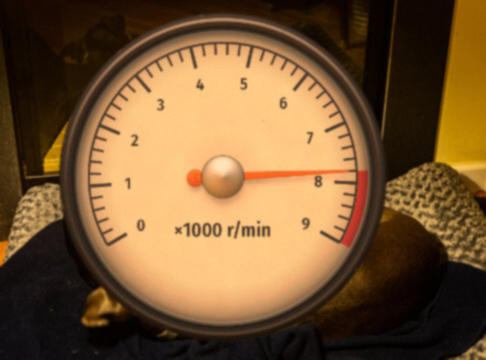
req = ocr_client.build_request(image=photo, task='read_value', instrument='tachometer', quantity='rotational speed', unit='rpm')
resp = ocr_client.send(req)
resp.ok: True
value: 7800 rpm
